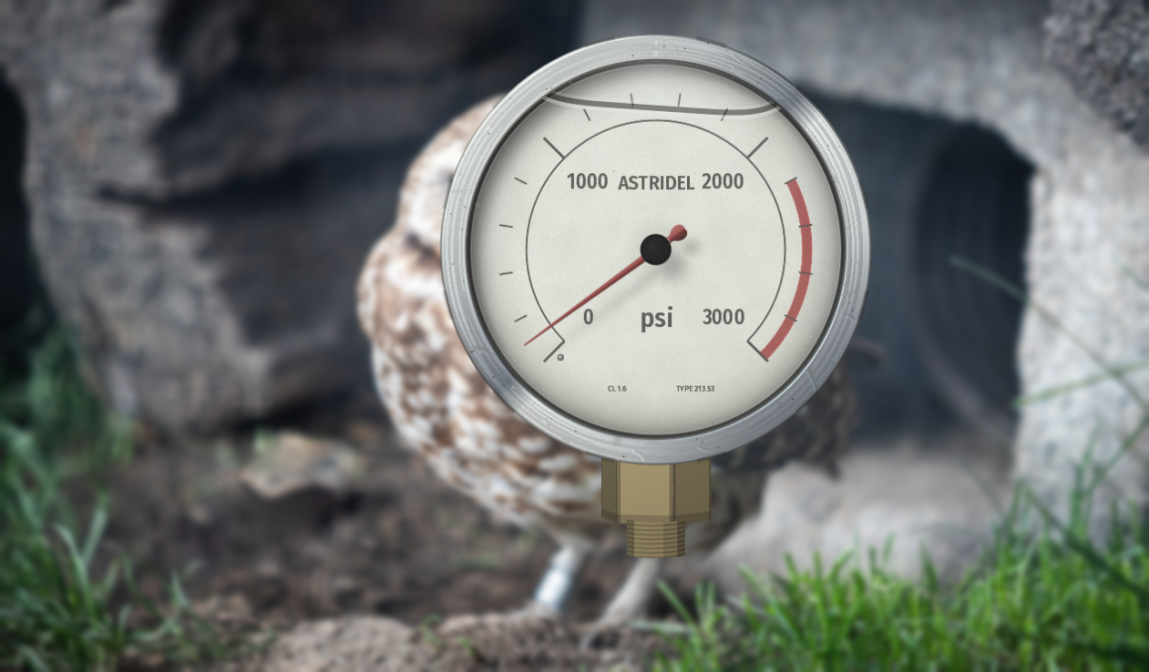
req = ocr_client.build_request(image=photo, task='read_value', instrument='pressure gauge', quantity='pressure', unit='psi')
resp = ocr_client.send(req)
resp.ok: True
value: 100 psi
